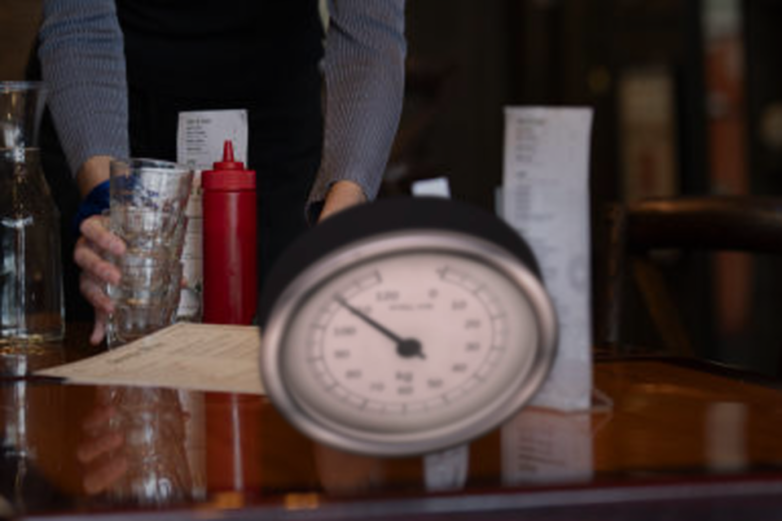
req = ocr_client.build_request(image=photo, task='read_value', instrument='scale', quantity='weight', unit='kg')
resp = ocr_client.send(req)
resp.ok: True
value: 110 kg
